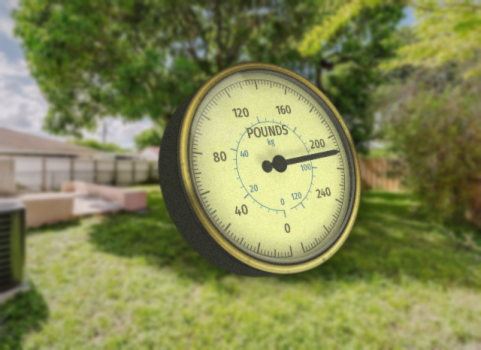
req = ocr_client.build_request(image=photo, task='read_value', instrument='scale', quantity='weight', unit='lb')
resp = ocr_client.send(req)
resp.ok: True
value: 210 lb
